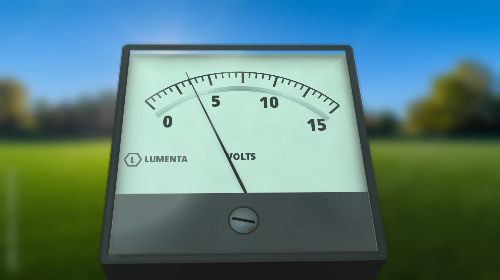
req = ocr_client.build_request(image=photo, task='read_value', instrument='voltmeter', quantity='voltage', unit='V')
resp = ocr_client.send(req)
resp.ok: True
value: 3.5 V
